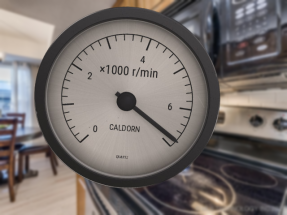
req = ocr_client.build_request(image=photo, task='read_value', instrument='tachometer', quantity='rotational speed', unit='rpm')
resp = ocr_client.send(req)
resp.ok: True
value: 6800 rpm
